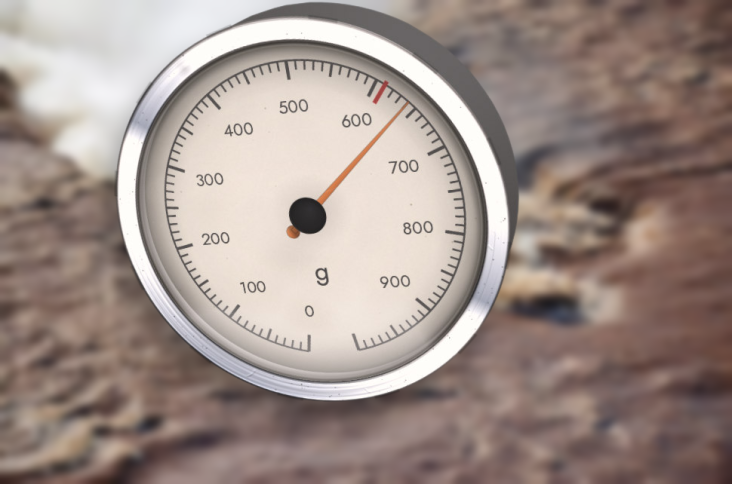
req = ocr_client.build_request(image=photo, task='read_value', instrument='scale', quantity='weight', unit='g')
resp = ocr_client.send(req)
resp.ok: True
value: 640 g
